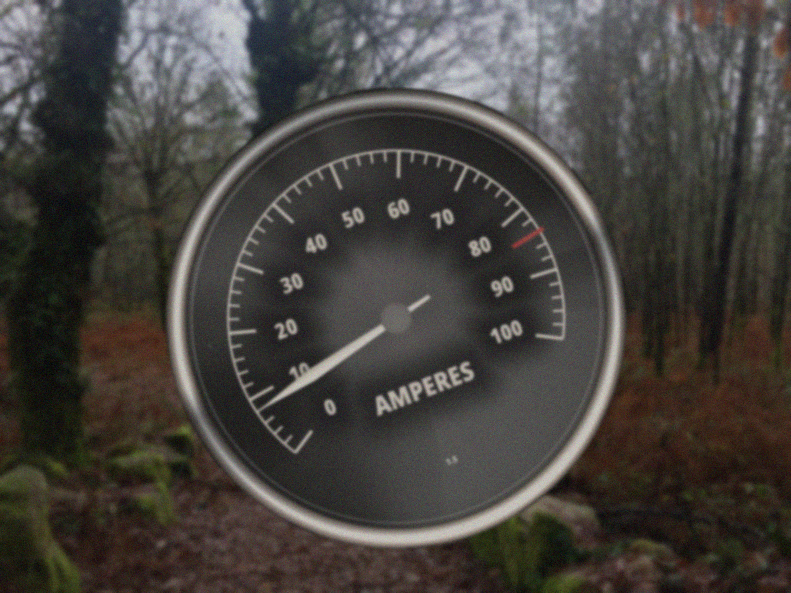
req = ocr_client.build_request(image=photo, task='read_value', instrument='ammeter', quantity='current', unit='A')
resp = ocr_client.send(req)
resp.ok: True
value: 8 A
